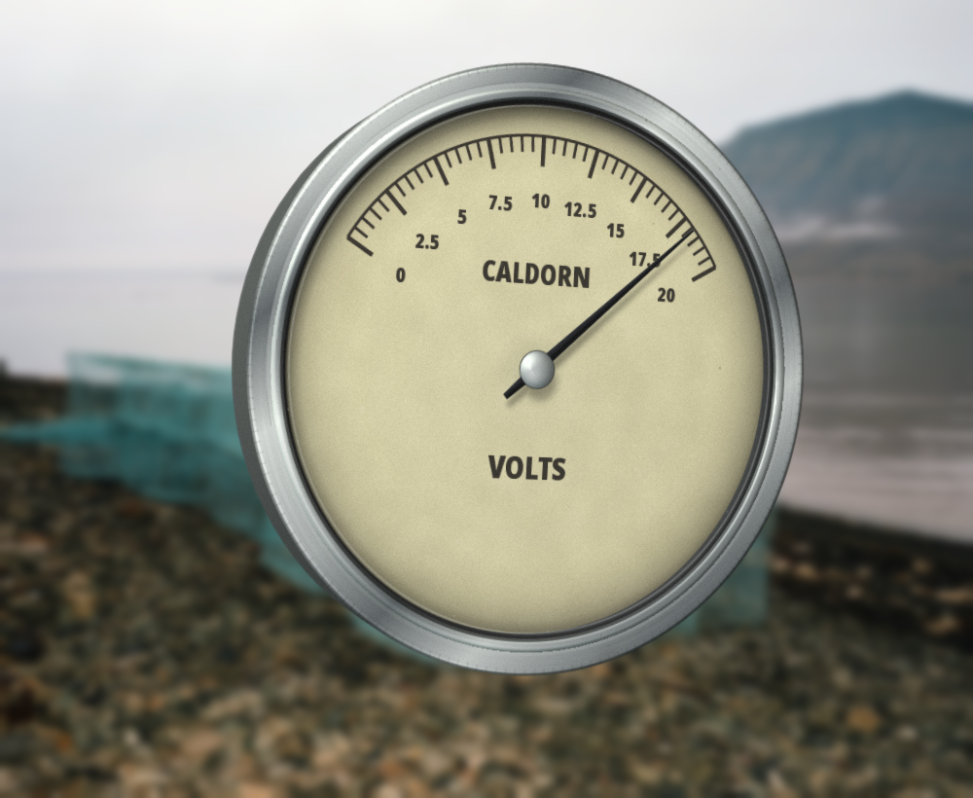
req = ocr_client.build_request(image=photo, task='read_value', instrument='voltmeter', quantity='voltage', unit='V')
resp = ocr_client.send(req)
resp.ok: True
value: 18 V
